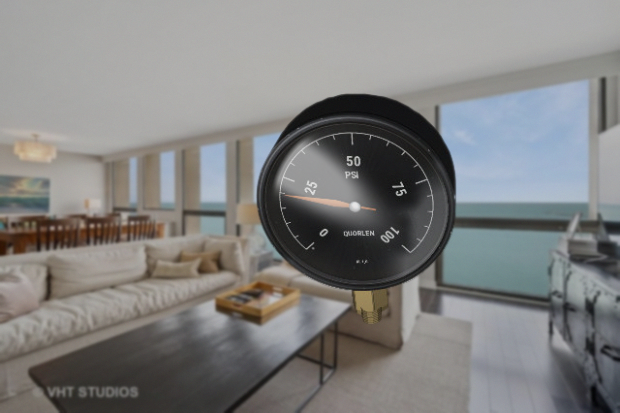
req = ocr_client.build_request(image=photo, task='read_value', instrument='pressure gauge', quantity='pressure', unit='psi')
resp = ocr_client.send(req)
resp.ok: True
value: 20 psi
